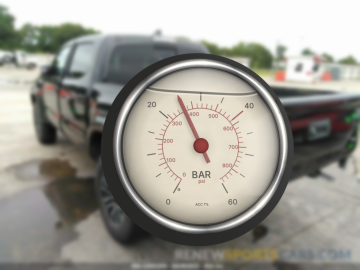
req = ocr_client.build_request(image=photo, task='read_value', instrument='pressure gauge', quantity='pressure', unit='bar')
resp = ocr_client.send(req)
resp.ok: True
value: 25 bar
